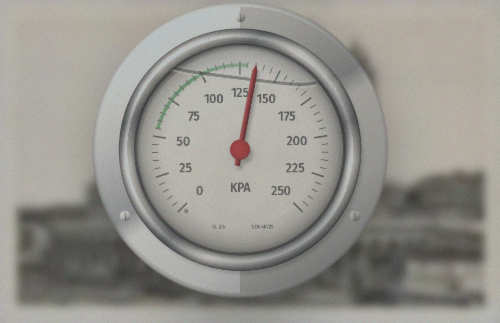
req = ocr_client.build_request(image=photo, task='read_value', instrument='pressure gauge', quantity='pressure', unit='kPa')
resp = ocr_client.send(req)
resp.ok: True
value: 135 kPa
